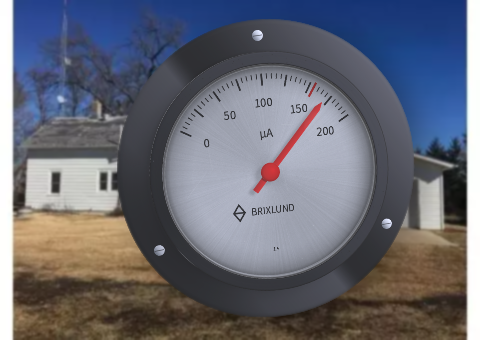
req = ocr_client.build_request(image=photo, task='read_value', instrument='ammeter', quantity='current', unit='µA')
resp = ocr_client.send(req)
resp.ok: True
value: 170 µA
